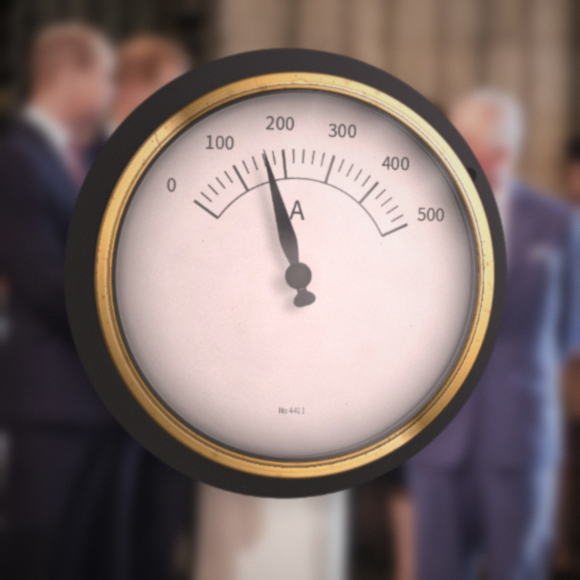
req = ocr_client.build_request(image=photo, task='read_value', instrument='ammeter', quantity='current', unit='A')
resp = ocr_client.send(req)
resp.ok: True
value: 160 A
